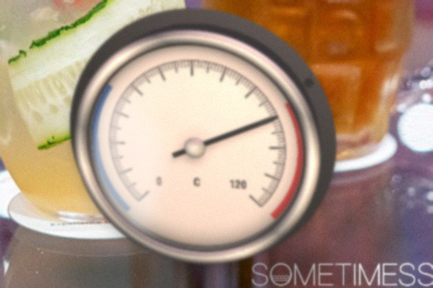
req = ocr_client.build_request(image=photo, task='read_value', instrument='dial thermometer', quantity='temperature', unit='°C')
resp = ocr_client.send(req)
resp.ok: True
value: 90 °C
